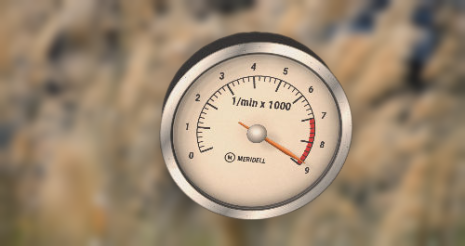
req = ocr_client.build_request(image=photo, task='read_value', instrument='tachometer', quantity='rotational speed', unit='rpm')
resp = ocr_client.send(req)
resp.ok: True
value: 8800 rpm
